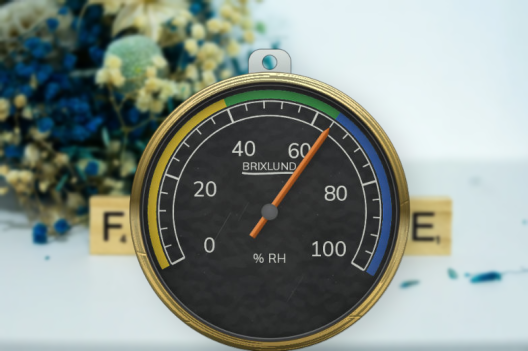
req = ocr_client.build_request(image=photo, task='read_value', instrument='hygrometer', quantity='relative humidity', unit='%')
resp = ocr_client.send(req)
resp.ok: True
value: 64 %
